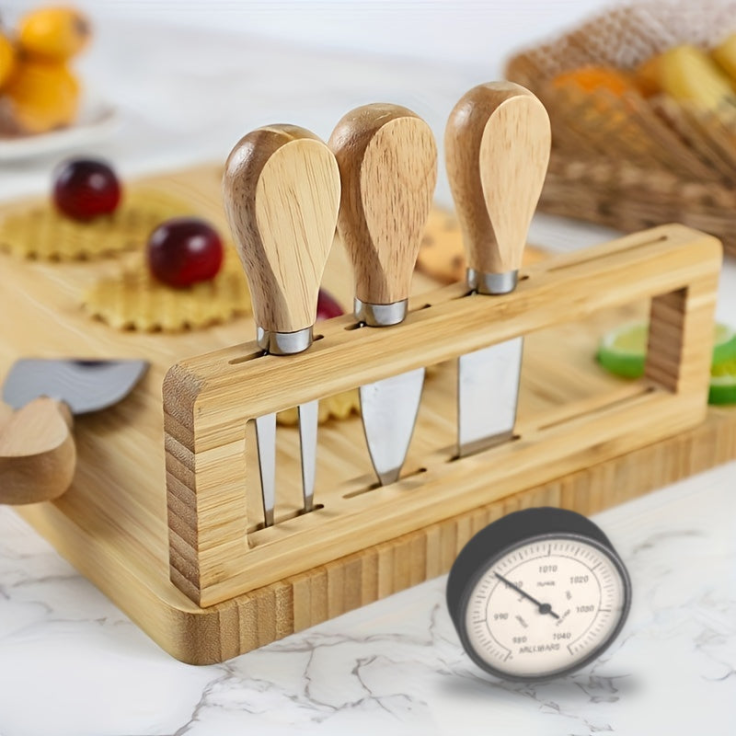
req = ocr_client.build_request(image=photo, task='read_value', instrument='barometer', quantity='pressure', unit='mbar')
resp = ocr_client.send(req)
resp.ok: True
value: 1000 mbar
